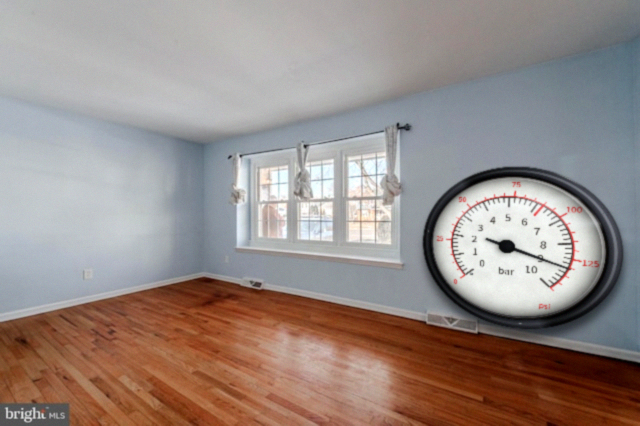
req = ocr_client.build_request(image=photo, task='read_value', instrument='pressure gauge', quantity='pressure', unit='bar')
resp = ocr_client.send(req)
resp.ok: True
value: 9 bar
